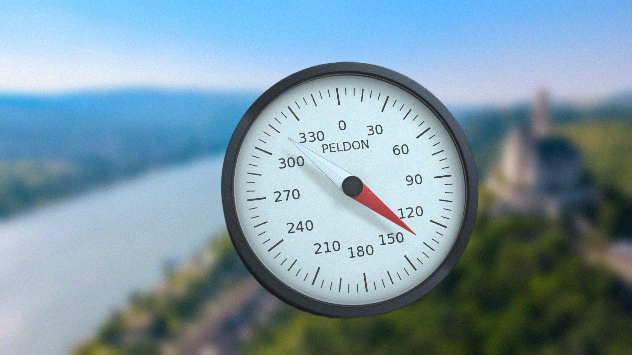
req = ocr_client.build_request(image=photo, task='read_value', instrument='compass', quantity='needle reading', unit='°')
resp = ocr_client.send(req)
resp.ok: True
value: 135 °
